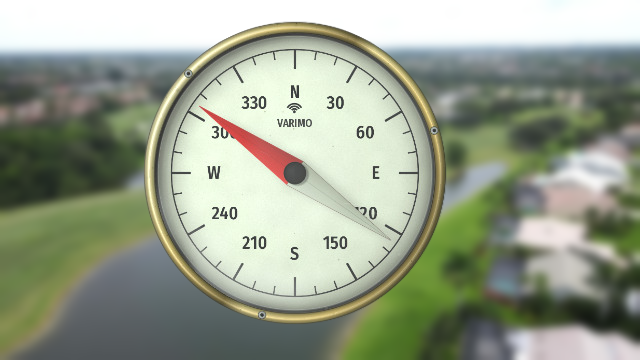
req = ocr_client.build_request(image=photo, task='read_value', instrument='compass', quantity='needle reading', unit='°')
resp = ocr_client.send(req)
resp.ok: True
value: 305 °
